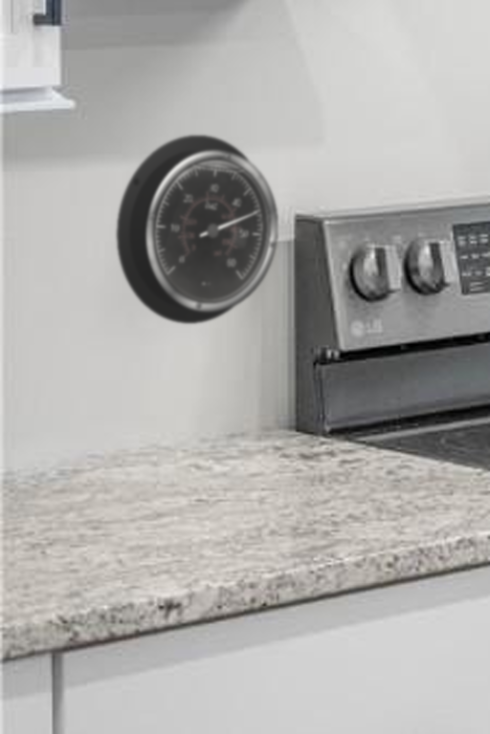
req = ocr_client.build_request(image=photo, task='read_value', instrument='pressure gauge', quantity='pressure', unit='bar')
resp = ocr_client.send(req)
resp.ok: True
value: 45 bar
